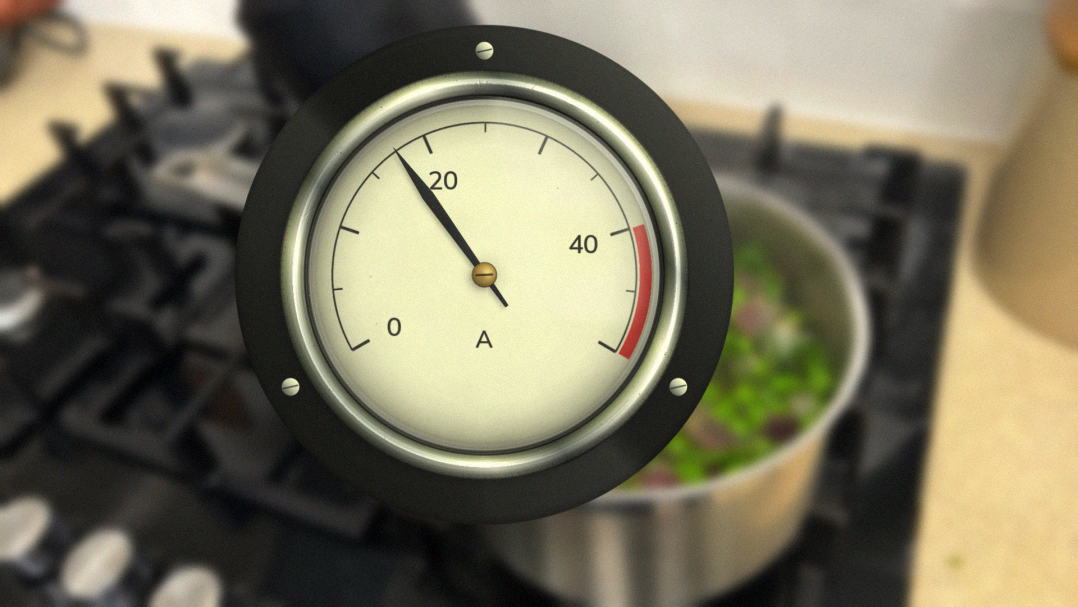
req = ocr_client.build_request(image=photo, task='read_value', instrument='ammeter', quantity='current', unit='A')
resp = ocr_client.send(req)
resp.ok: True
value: 17.5 A
